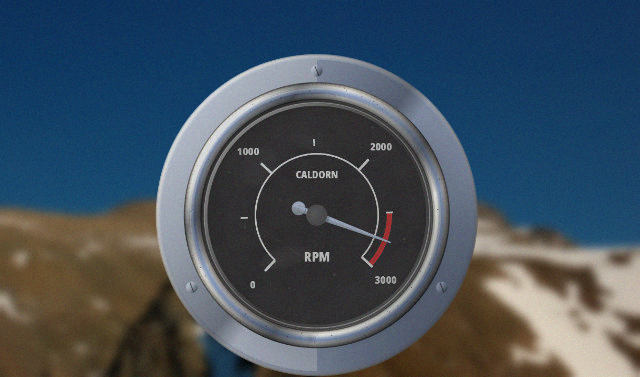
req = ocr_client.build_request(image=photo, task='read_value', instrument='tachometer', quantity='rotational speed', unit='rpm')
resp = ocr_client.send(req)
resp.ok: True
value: 2750 rpm
